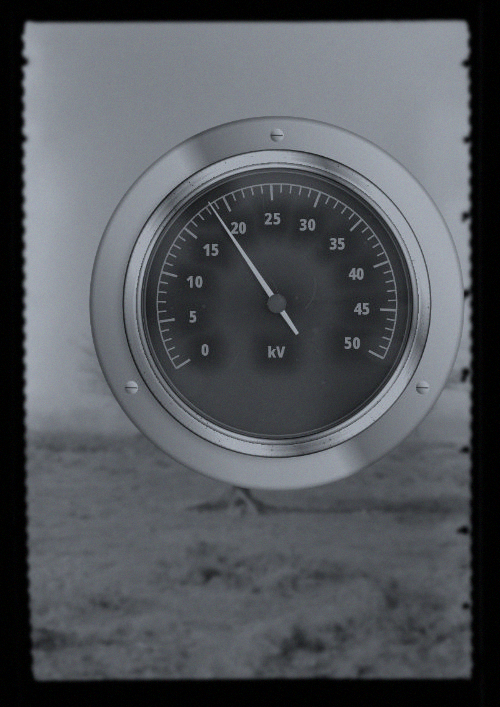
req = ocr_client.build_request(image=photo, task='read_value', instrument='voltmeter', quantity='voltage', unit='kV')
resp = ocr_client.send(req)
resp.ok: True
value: 18.5 kV
